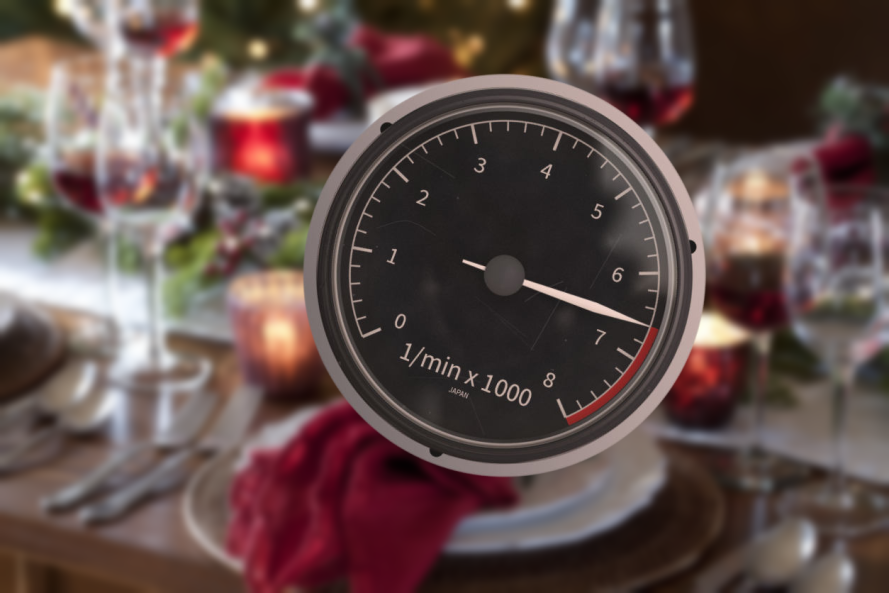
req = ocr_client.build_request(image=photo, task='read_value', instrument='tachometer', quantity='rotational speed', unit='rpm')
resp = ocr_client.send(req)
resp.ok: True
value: 6600 rpm
